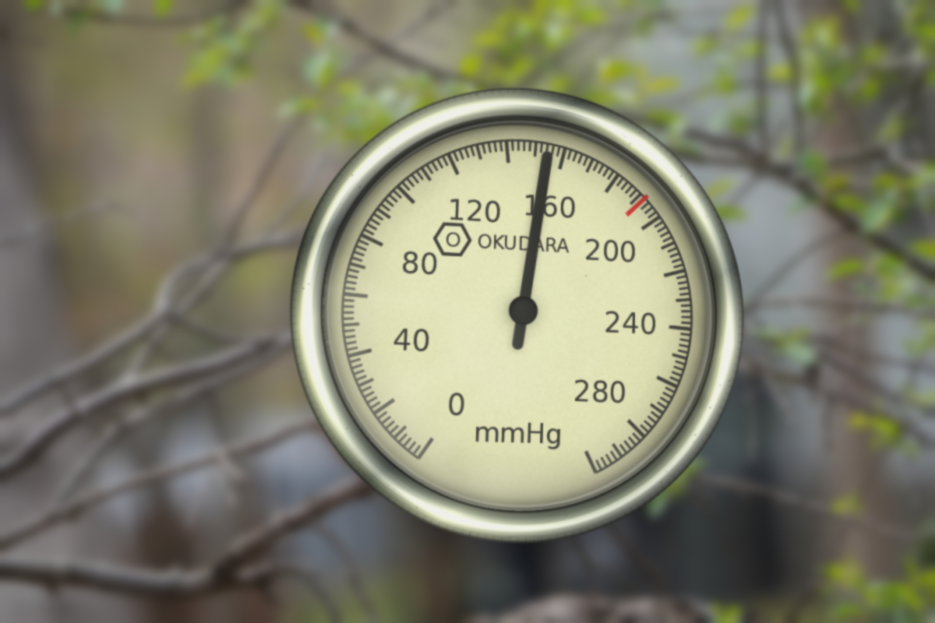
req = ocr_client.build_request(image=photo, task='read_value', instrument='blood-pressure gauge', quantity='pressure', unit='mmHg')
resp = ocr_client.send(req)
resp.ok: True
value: 154 mmHg
